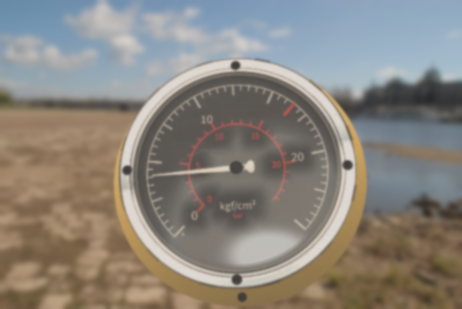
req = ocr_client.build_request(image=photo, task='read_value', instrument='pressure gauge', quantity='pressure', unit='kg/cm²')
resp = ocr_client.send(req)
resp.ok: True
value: 4 kg/cm²
